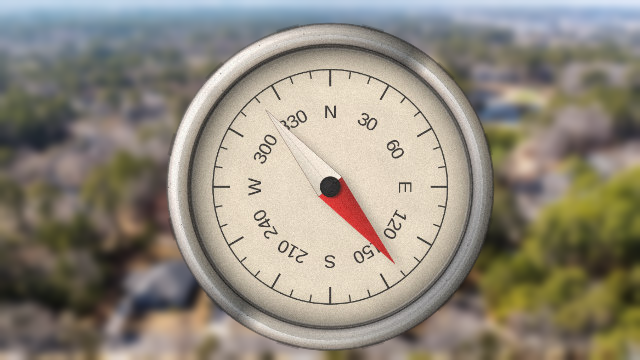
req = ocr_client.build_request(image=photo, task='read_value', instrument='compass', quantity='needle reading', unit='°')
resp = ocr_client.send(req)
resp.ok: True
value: 140 °
